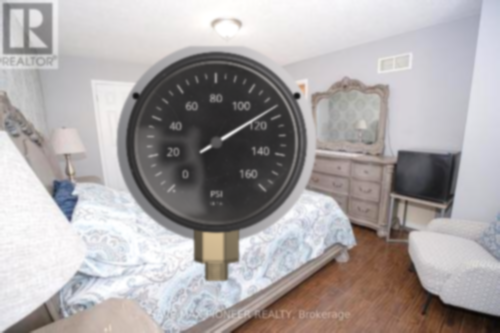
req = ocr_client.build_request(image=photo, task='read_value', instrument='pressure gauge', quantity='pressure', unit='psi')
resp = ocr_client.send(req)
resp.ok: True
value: 115 psi
